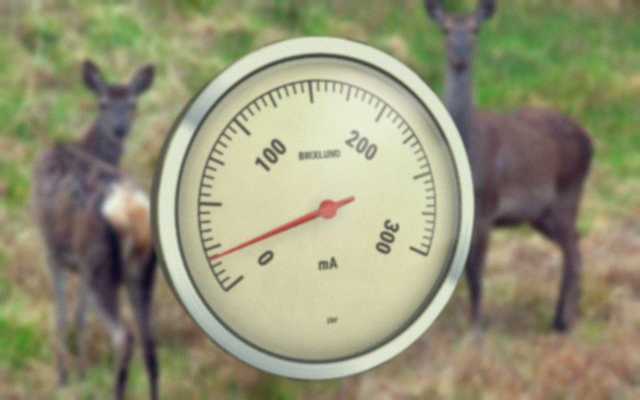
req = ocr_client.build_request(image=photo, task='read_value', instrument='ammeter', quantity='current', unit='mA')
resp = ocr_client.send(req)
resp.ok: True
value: 20 mA
